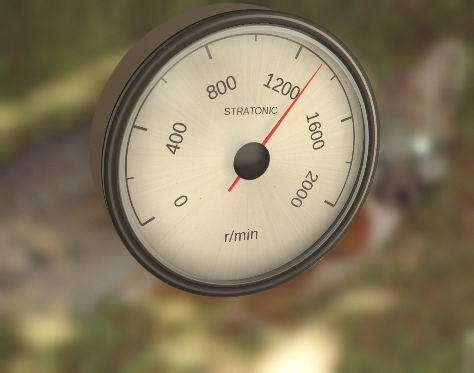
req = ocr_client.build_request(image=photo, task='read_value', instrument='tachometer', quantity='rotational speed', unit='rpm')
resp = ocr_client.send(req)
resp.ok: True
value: 1300 rpm
